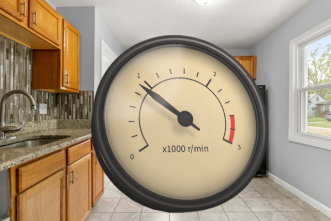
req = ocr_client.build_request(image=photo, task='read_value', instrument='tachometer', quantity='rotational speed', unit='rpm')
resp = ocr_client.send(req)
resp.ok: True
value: 900 rpm
